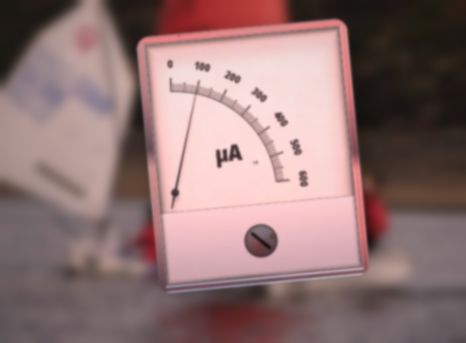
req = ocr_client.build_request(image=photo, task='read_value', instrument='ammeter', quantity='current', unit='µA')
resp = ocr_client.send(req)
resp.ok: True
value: 100 µA
